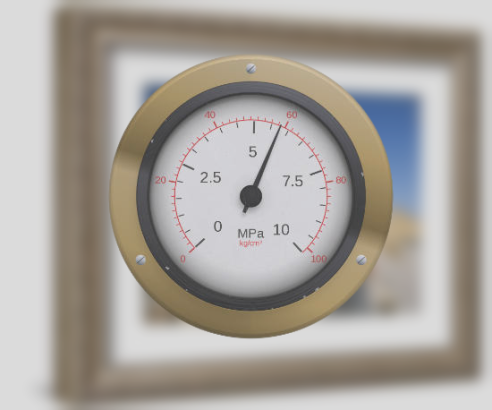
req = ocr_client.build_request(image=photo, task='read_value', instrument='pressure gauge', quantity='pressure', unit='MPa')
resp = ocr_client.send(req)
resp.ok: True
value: 5.75 MPa
